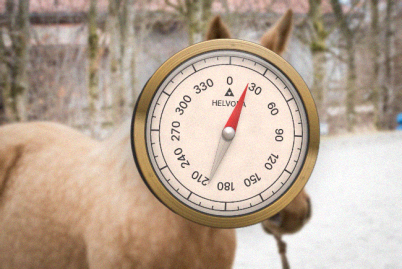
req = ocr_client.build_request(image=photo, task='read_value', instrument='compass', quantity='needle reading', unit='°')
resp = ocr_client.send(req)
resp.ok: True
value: 20 °
